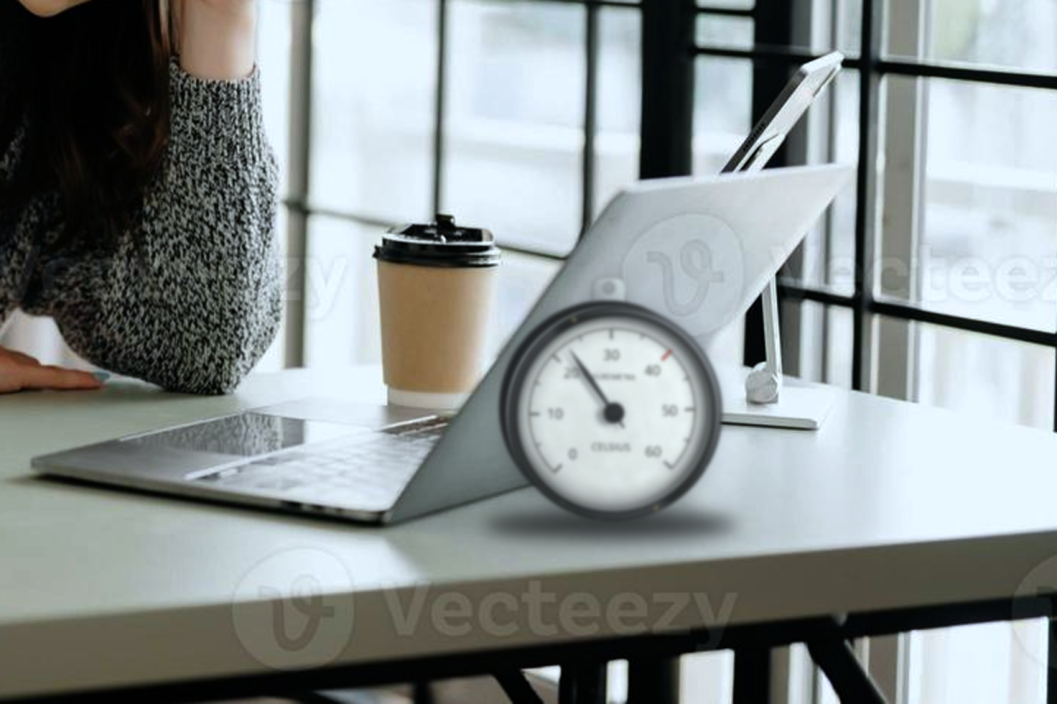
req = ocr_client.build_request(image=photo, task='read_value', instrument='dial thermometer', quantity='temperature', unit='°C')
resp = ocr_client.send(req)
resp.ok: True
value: 22.5 °C
